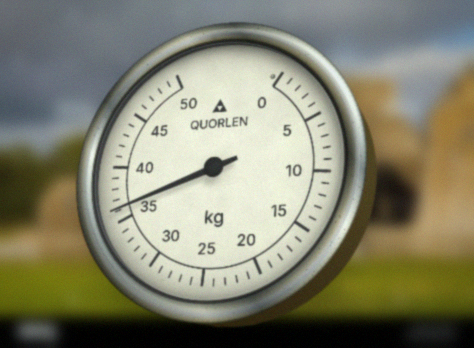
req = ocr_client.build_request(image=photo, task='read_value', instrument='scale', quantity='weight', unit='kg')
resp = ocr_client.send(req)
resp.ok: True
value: 36 kg
